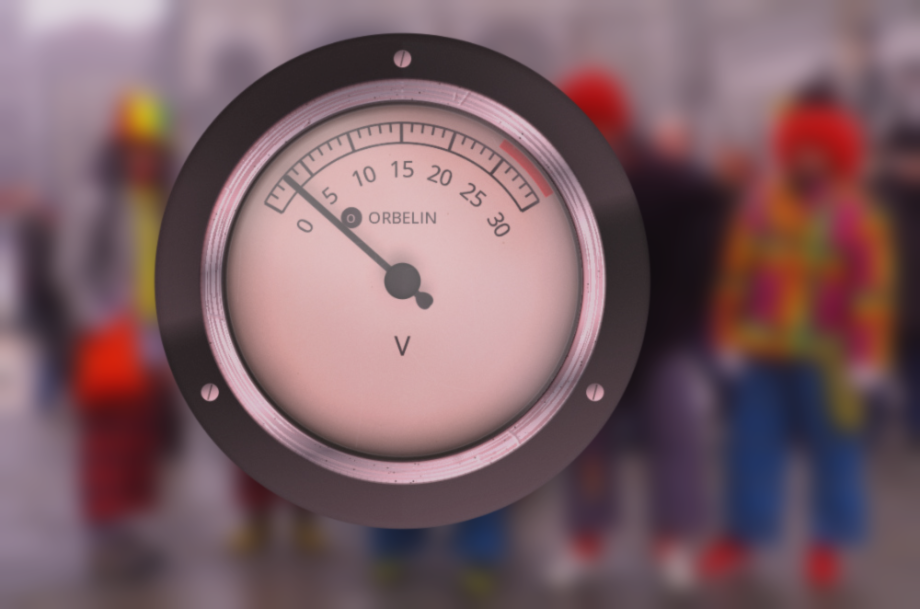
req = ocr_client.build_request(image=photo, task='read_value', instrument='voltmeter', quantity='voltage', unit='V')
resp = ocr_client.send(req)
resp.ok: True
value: 3 V
